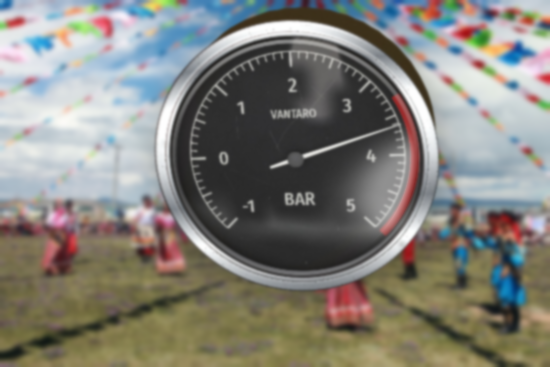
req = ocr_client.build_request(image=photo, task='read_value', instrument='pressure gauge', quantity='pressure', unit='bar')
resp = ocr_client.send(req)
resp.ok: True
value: 3.6 bar
